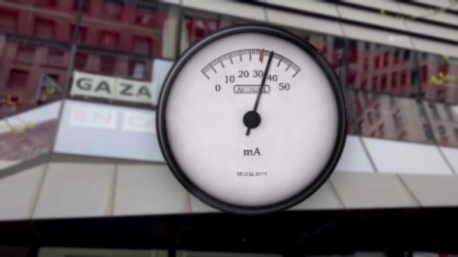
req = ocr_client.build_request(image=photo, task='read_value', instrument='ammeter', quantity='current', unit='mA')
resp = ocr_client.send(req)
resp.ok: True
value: 35 mA
